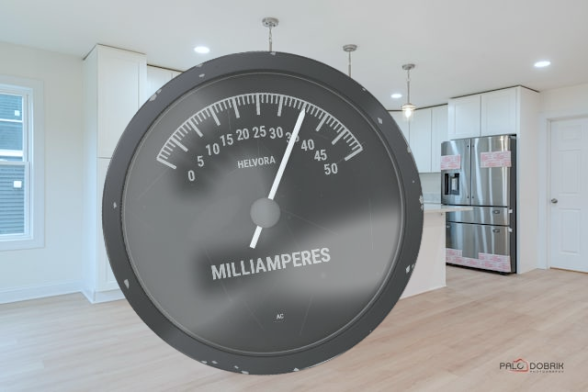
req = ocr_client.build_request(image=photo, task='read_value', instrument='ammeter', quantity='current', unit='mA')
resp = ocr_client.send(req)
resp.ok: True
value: 35 mA
